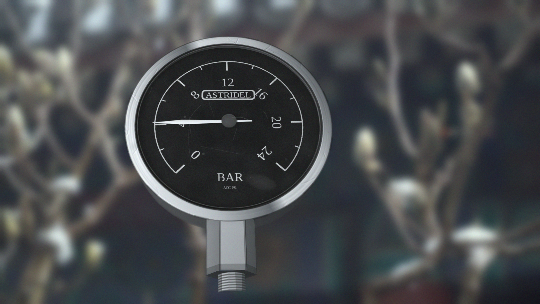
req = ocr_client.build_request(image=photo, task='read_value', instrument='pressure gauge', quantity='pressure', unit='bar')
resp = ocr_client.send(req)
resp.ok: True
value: 4 bar
